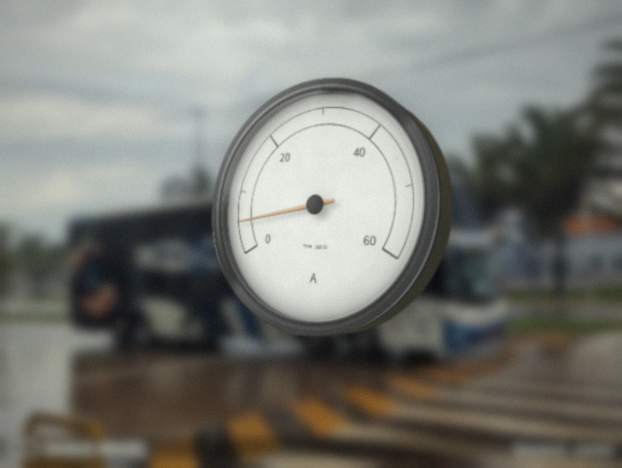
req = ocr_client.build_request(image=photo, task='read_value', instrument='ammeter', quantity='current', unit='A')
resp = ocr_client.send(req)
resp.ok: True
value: 5 A
